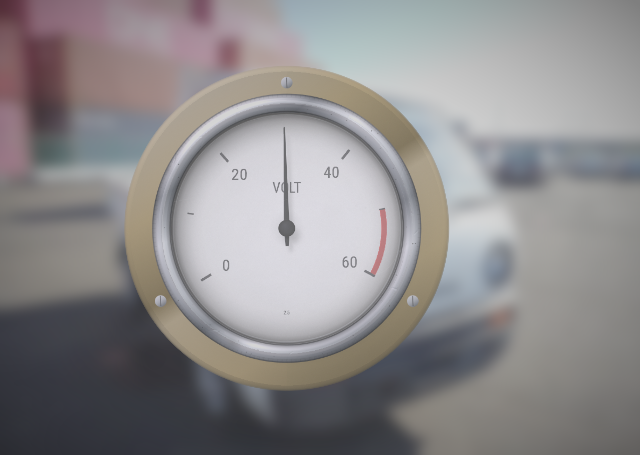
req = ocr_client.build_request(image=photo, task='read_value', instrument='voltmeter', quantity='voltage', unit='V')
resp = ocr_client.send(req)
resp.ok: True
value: 30 V
